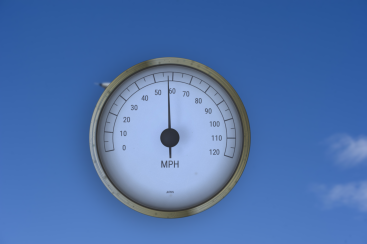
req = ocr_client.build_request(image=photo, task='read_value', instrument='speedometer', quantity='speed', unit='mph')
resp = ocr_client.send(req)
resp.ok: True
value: 57.5 mph
